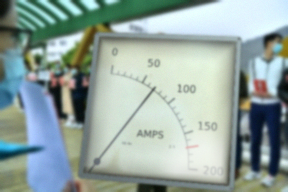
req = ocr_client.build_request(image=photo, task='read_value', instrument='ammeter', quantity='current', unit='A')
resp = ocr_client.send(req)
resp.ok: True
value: 70 A
